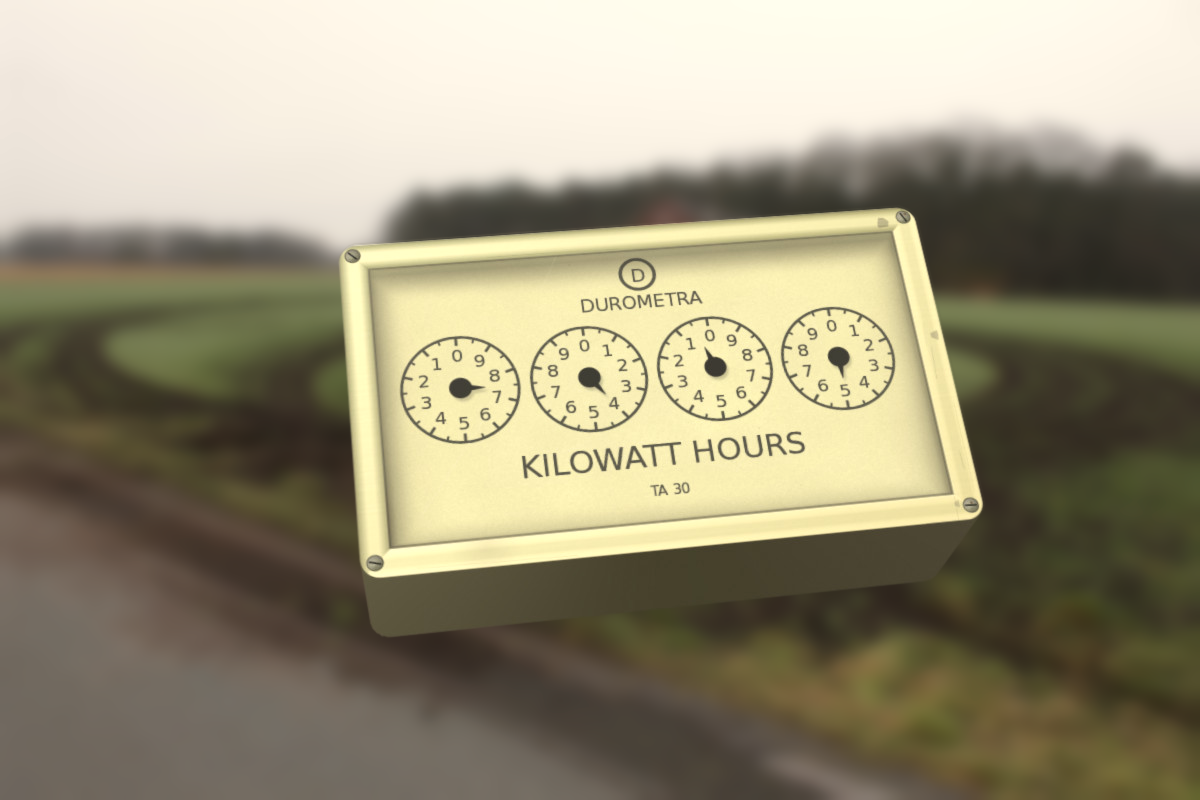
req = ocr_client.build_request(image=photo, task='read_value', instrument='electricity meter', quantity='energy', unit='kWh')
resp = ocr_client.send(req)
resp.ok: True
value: 7405 kWh
